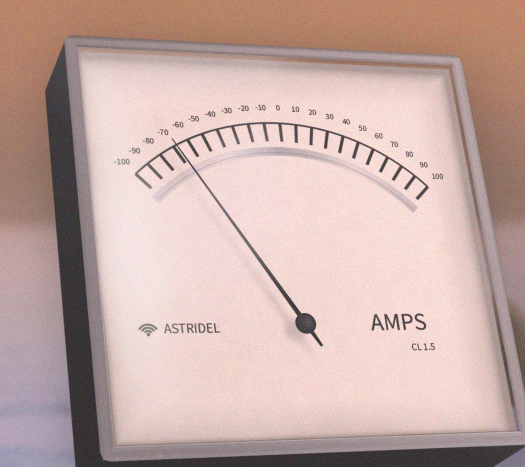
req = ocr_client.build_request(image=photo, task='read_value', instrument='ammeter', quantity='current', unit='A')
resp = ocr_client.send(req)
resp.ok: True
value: -70 A
